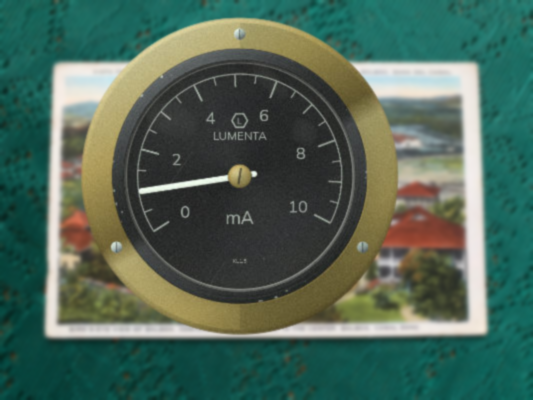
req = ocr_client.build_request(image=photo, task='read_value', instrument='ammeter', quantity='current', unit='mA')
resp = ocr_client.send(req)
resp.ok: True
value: 1 mA
